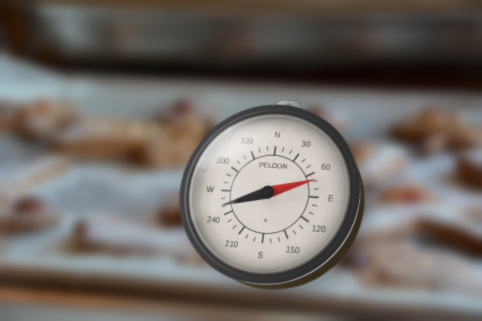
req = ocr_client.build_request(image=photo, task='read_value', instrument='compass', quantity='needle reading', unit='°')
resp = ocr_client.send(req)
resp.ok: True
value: 70 °
